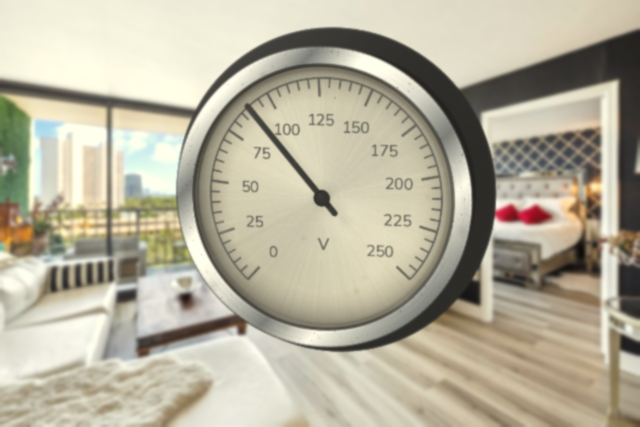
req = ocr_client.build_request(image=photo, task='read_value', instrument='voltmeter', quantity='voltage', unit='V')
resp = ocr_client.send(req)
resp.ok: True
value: 90 V
